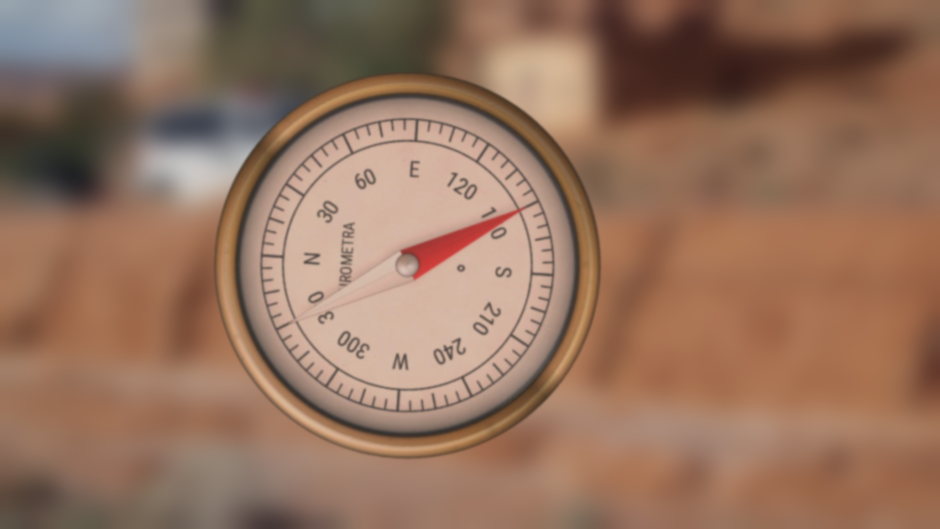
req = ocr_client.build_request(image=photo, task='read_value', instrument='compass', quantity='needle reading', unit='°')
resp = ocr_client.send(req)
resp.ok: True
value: 150 °
